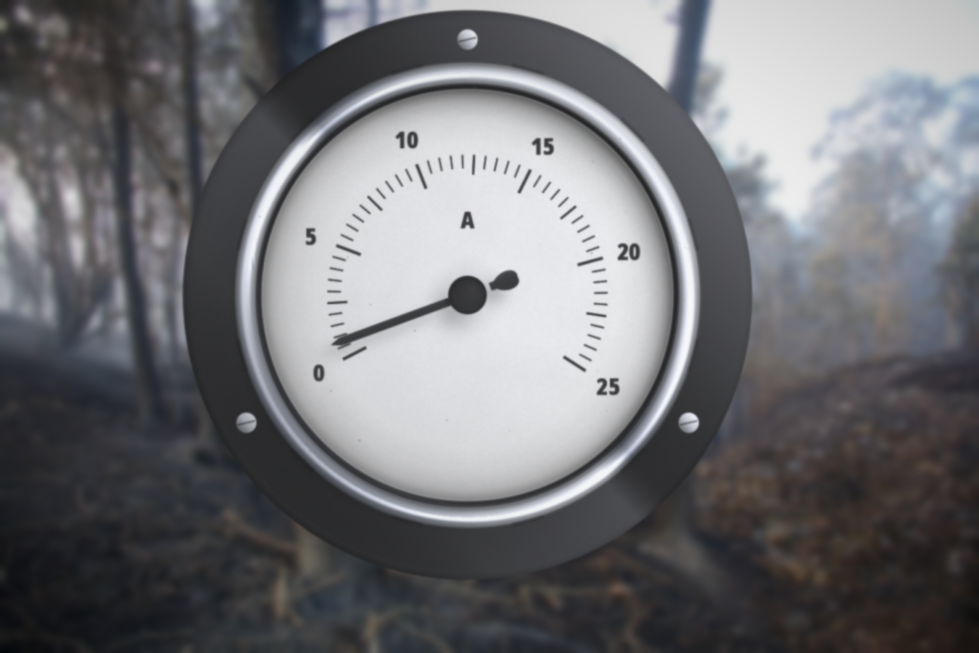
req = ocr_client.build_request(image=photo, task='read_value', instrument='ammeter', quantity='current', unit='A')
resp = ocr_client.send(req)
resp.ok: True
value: 0.75 A
